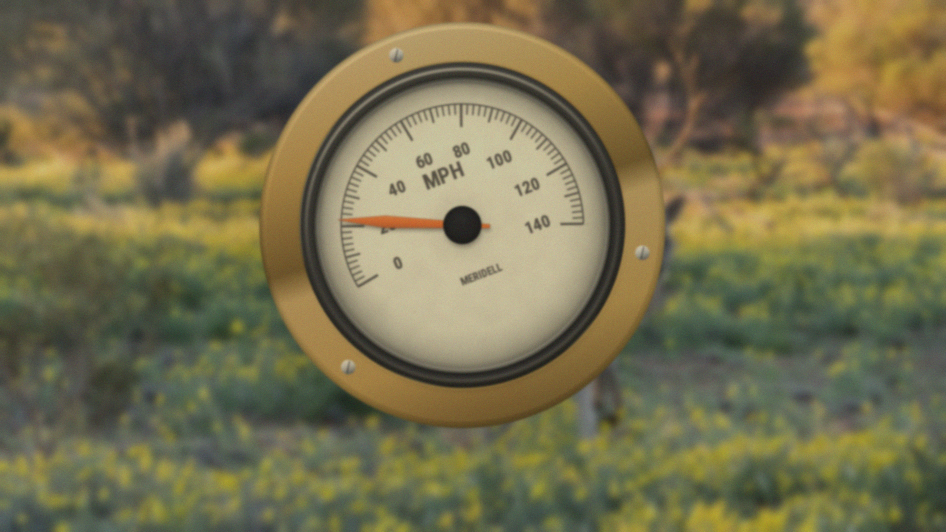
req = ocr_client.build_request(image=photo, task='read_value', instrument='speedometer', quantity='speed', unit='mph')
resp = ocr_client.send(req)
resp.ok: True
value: 22 mph
